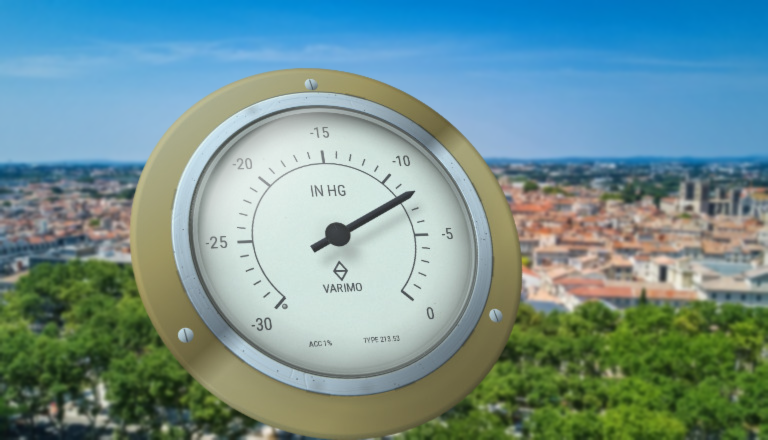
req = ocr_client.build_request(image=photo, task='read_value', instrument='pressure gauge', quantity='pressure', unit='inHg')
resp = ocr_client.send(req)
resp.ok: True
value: -8 inHg
